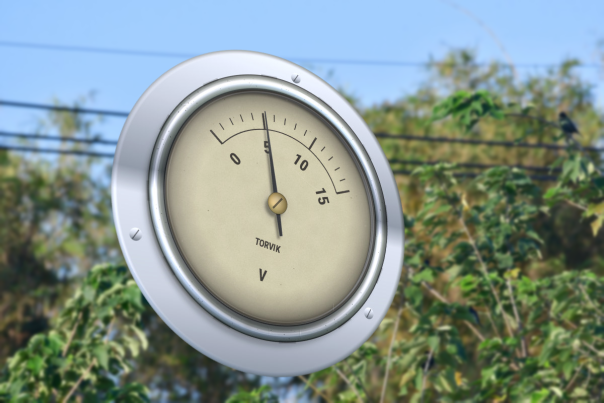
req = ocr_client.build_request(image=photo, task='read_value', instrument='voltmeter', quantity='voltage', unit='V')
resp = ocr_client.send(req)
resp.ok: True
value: 5 V
